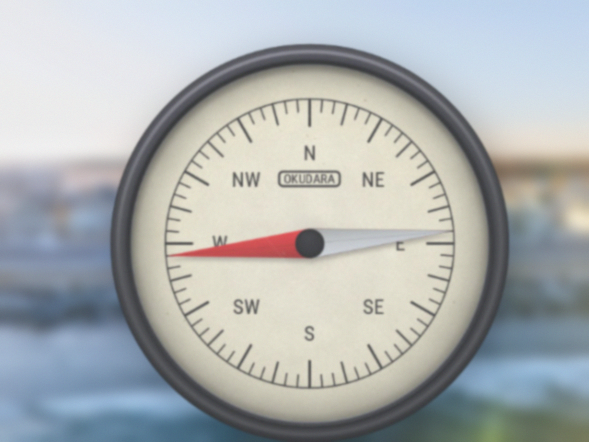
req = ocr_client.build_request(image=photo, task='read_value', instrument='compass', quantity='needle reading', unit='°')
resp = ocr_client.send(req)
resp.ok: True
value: 265 °
